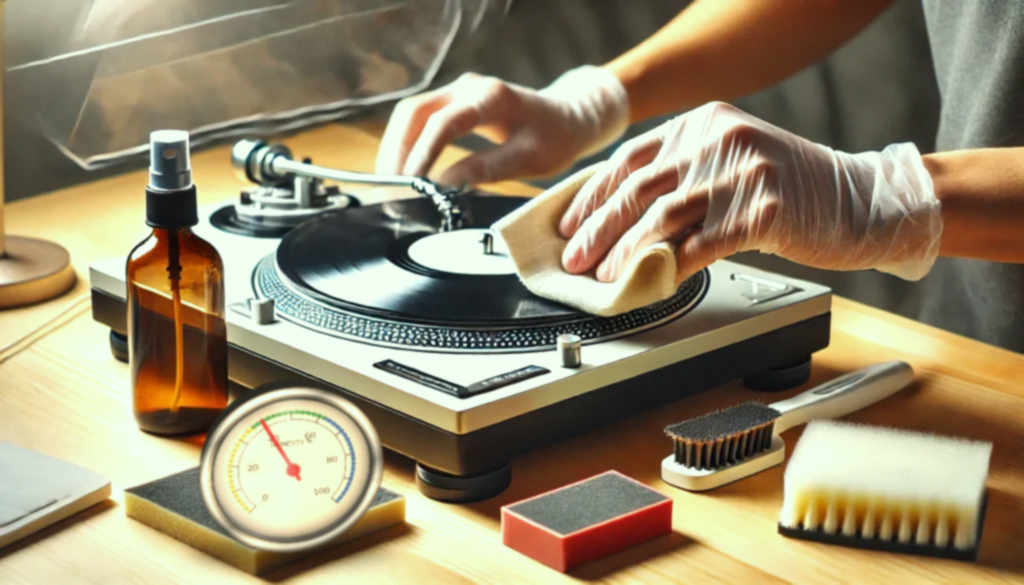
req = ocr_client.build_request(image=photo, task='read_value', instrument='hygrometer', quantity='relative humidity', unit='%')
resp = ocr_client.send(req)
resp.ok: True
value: 40 %
